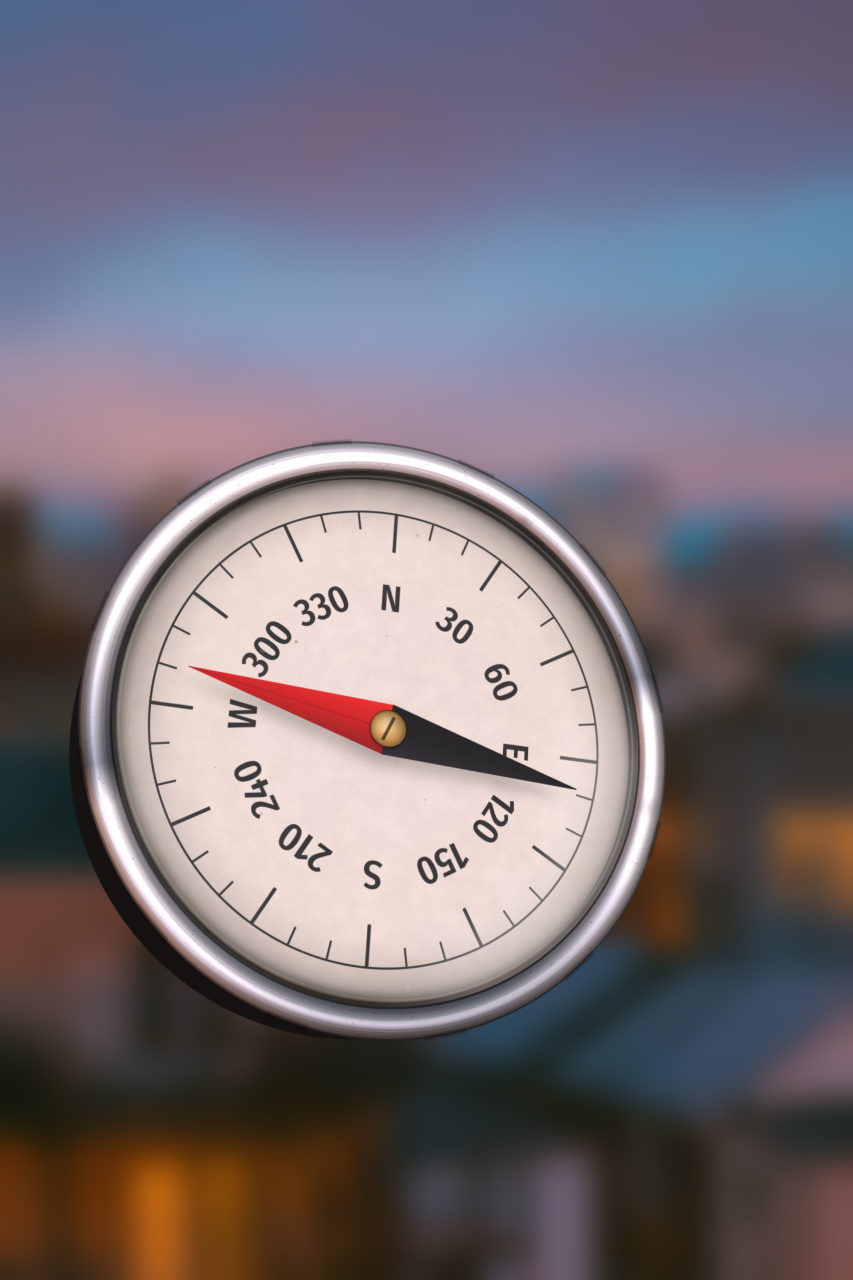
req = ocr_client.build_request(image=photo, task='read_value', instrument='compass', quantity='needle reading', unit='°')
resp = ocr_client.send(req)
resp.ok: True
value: 280 °
